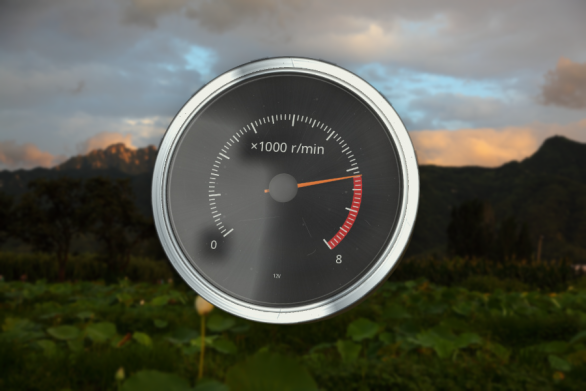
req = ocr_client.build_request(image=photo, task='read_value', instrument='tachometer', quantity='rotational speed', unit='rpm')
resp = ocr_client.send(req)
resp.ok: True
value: 6200 rpm
